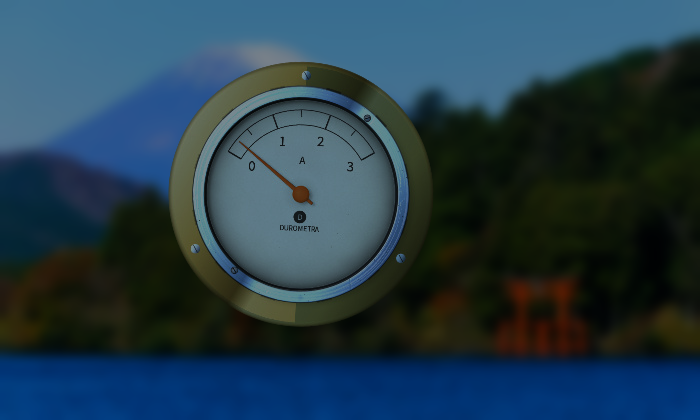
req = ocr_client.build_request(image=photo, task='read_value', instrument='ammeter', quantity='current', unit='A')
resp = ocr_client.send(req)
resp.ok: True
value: 0.25 A
